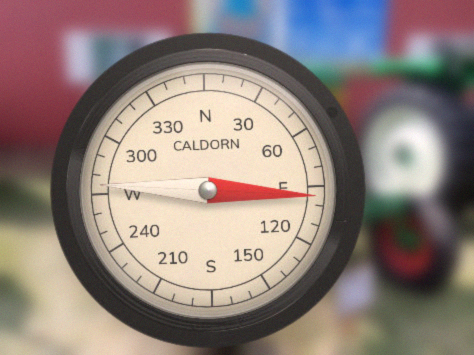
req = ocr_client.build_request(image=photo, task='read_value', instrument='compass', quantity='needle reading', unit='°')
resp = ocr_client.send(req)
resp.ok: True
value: 95 °
